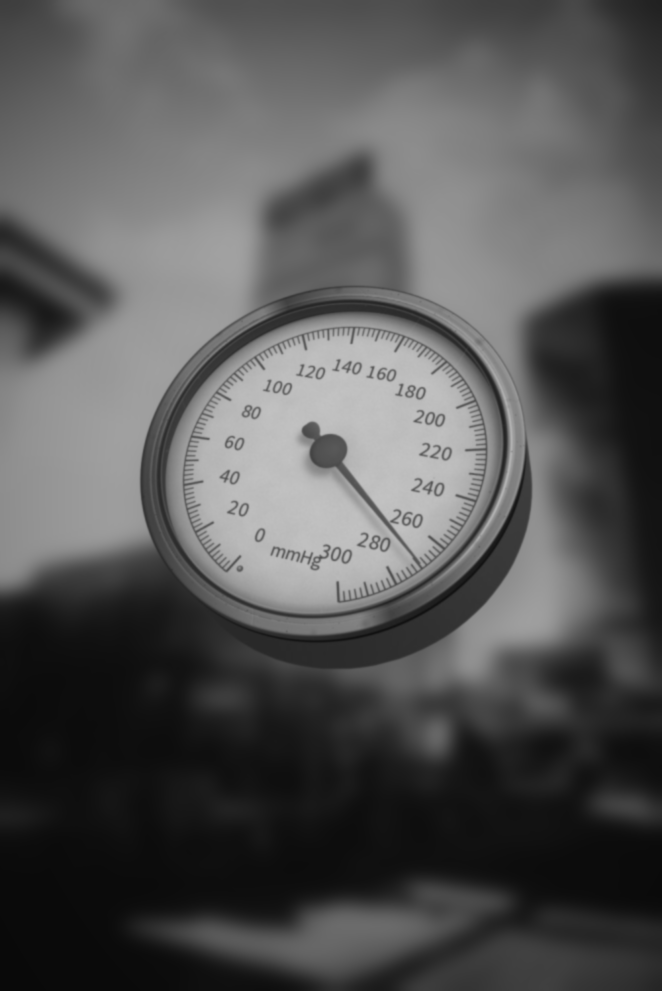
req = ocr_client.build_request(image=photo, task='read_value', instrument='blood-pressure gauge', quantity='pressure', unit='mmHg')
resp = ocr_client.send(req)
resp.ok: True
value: 270 mmHg
